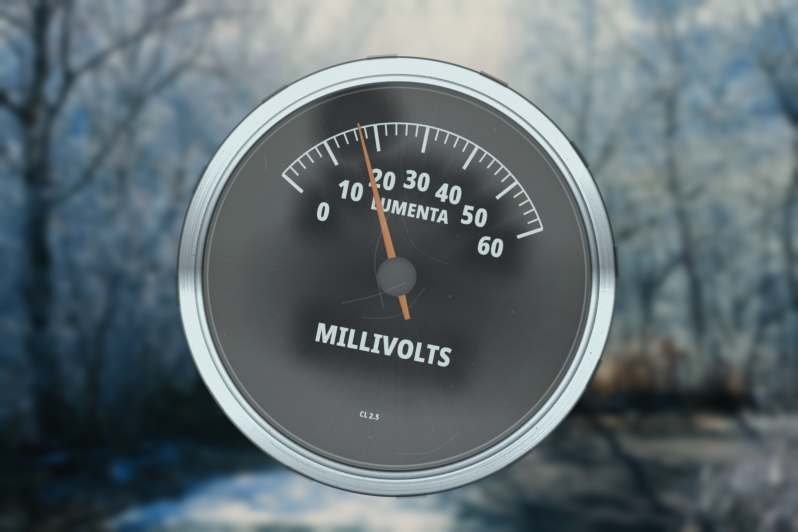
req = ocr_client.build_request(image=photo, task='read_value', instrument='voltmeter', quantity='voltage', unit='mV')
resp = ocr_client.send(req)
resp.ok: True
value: 17 mV
